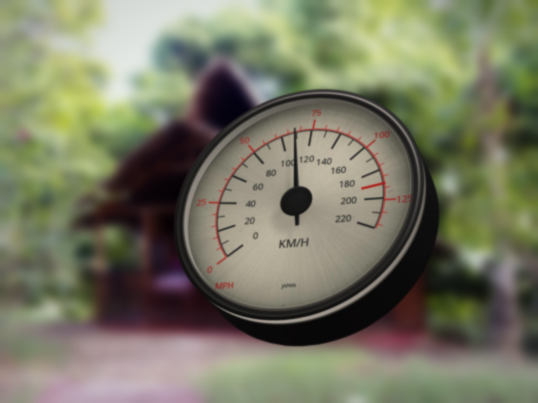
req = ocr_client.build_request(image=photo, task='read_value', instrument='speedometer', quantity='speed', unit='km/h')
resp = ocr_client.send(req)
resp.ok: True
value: 110 km/h
